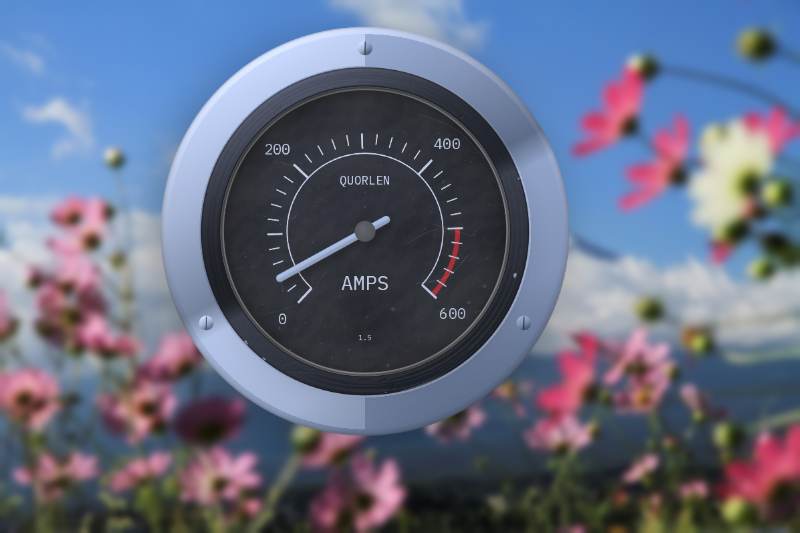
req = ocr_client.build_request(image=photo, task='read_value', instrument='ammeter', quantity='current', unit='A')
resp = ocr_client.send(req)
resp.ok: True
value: 40 A
